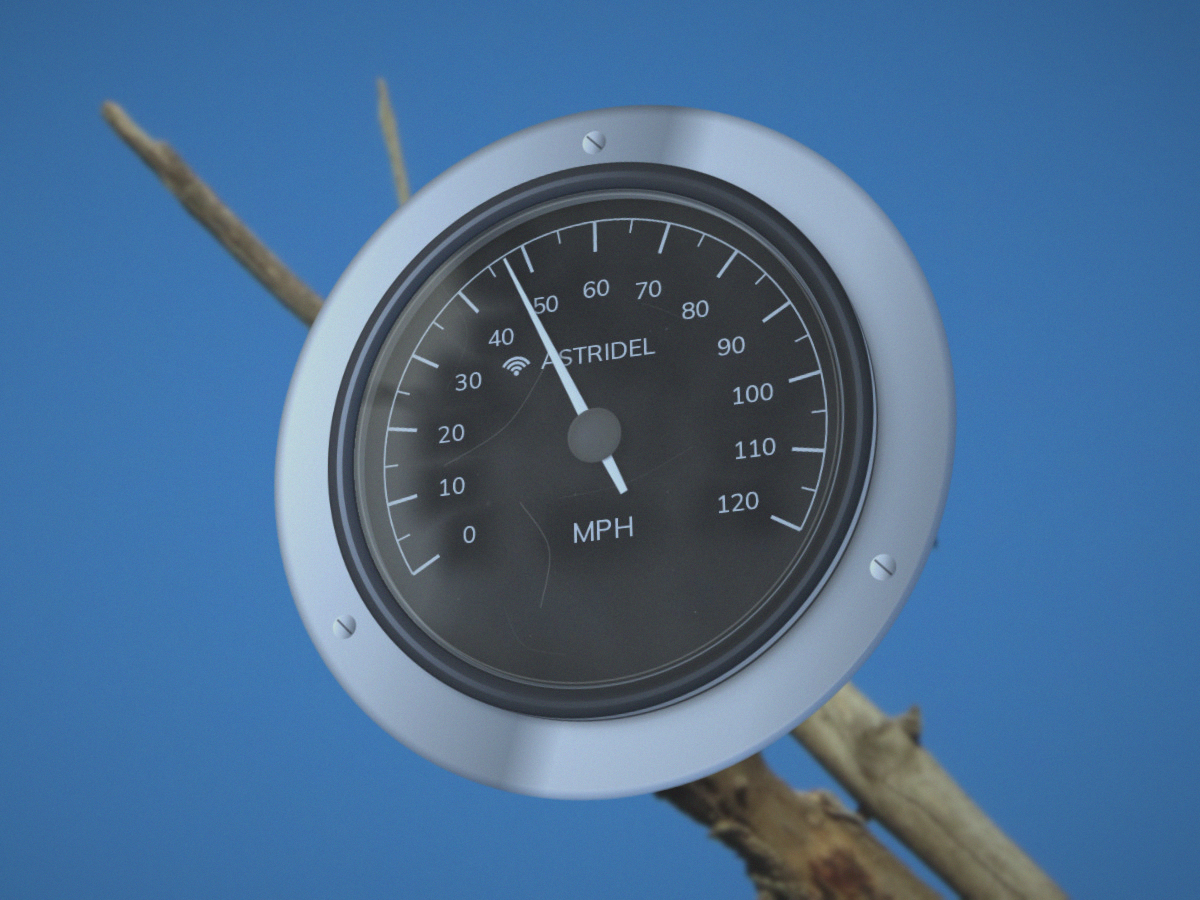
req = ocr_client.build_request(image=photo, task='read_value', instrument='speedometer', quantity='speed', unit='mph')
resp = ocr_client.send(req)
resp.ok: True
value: 47.5 mph
